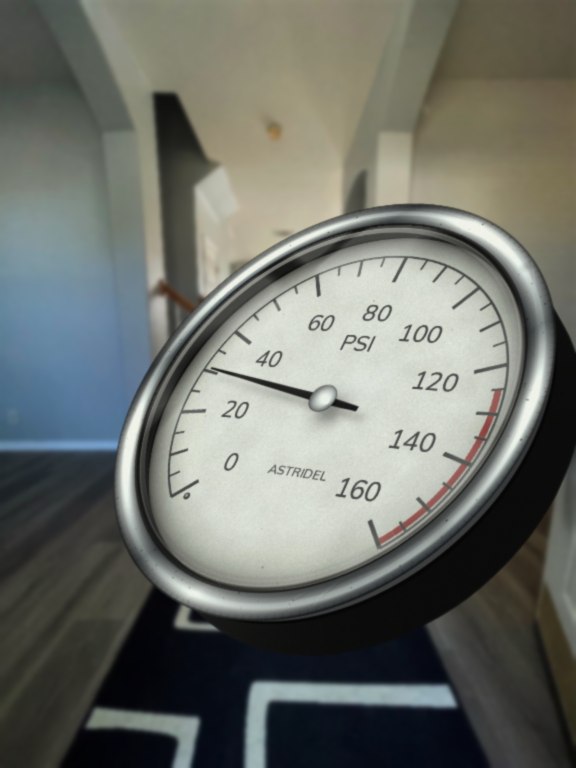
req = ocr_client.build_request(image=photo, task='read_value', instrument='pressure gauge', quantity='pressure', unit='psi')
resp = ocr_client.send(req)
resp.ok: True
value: 30 psi
